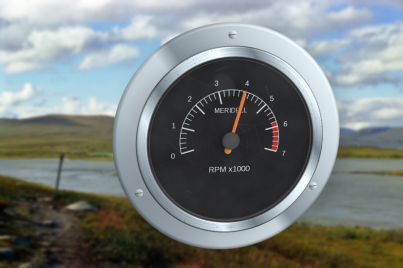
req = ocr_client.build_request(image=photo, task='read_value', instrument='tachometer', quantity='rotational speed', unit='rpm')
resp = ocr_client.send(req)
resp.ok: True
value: 4000 rpm
